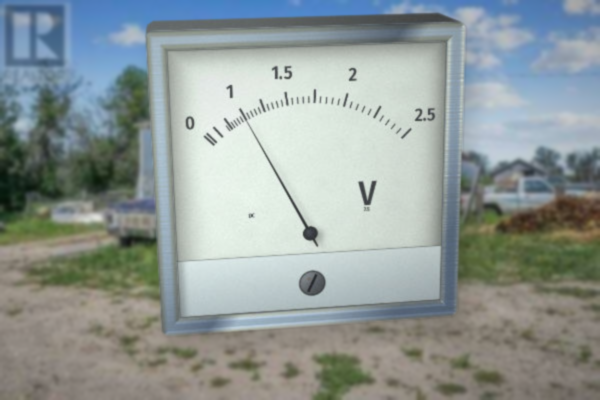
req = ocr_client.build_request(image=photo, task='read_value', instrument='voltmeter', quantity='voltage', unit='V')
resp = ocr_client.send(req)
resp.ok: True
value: 1 V
